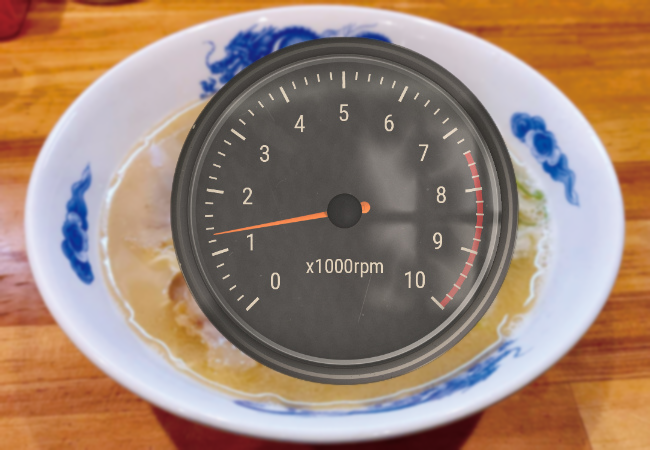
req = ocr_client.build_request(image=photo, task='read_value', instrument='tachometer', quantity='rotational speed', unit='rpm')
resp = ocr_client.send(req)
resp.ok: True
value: 1300 rpm
